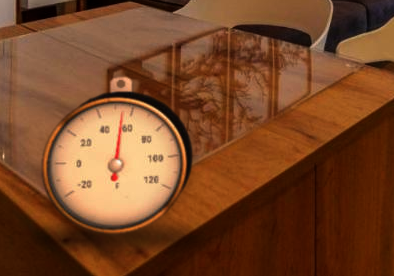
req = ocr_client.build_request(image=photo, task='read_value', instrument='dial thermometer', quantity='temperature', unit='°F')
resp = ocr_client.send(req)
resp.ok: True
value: 55 °F
